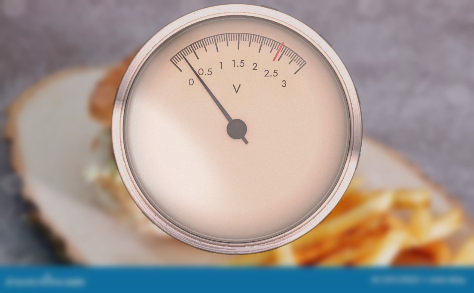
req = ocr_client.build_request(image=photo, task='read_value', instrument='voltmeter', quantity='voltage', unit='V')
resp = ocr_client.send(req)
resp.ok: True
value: 0.25 V
